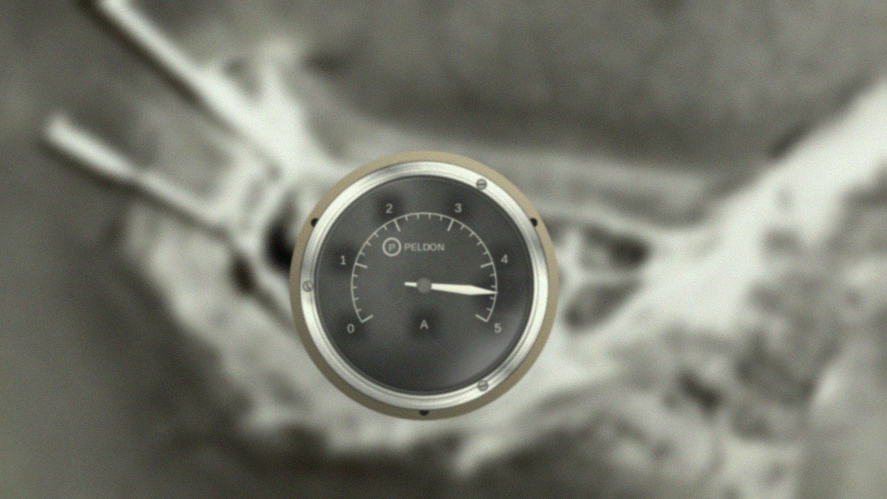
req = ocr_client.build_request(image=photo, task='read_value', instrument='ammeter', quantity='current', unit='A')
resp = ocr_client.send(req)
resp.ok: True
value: 4.5 A
